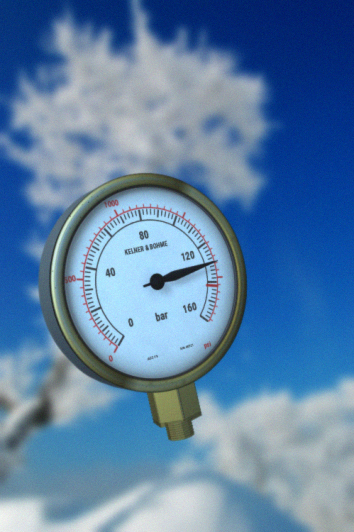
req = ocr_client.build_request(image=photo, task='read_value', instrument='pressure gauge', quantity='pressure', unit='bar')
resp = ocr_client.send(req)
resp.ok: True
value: 130 bar
